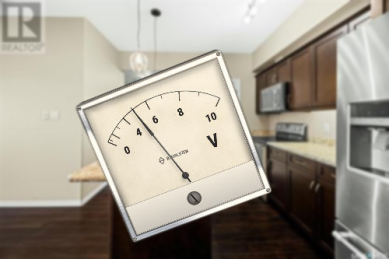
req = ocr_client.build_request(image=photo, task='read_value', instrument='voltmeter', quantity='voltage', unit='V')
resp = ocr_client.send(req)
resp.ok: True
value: 5 V
